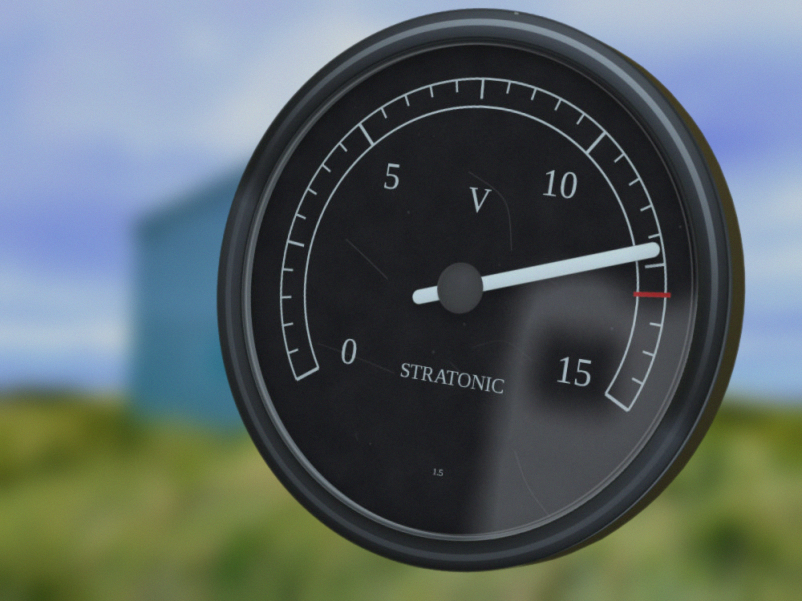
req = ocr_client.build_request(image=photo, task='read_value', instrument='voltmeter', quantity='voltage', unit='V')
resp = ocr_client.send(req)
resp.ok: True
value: 12.25 V
